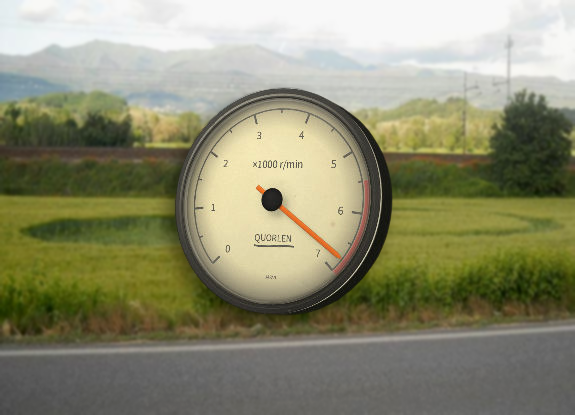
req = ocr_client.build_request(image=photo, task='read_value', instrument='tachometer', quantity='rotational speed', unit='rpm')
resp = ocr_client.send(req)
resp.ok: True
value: 6750 rpm
